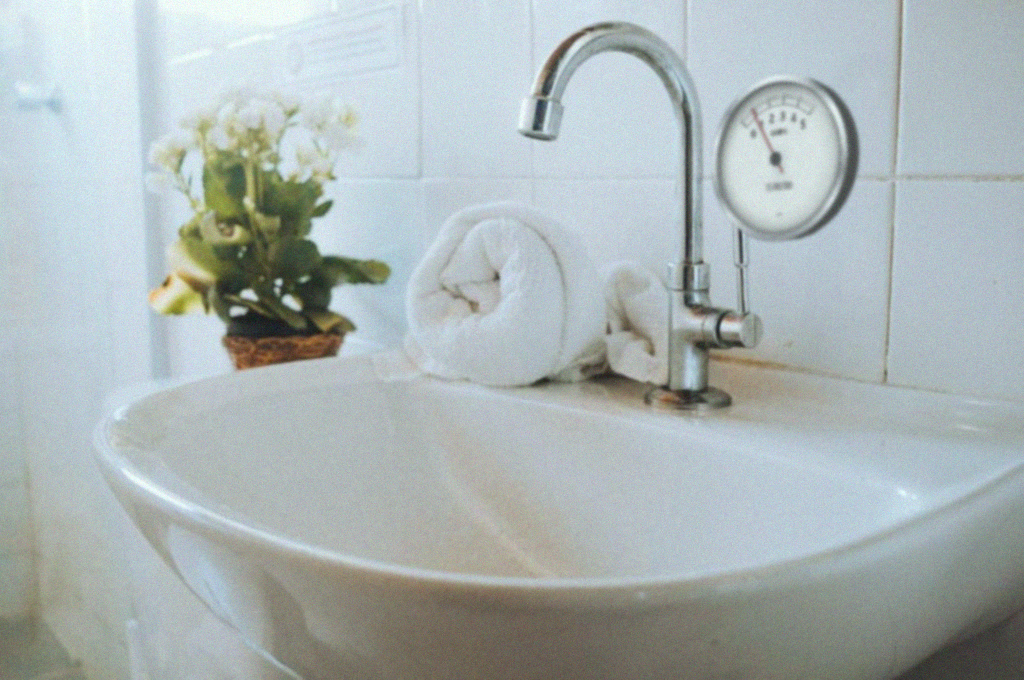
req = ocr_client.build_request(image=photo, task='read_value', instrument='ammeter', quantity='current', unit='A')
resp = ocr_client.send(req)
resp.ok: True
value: 1 A
